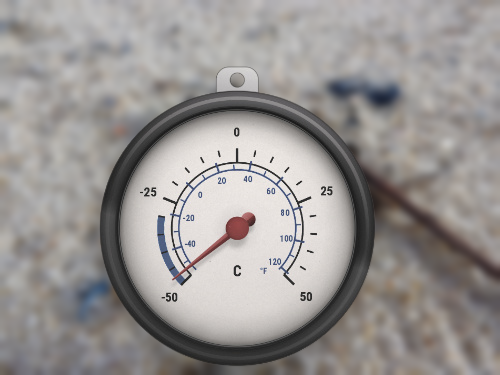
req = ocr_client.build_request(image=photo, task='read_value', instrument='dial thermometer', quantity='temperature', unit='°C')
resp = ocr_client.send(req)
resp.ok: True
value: -47.5 °C
